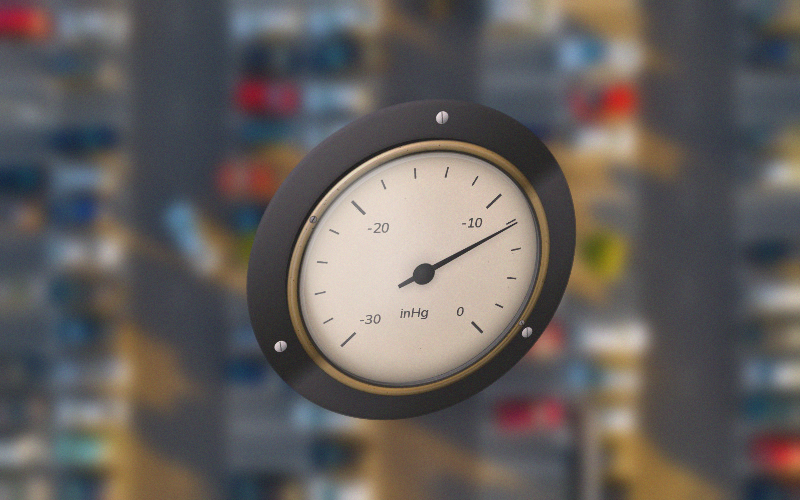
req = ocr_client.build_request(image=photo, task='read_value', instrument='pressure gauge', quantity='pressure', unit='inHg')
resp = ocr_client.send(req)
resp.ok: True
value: -8 inHg
